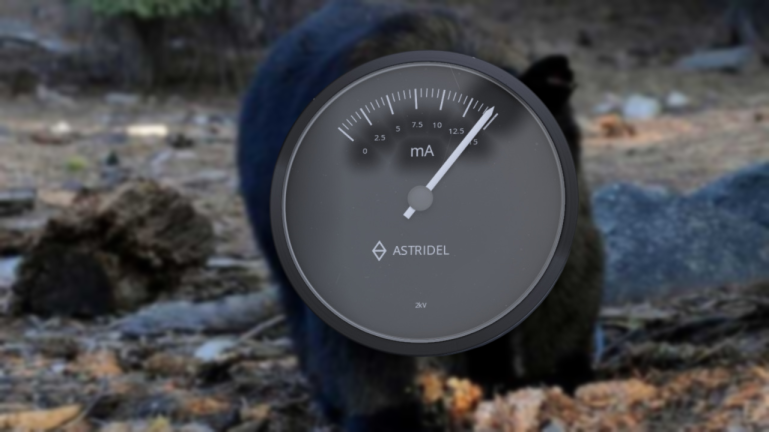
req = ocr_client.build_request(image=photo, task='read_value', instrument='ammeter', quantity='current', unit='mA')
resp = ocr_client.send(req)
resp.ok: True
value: 14.5 mA
